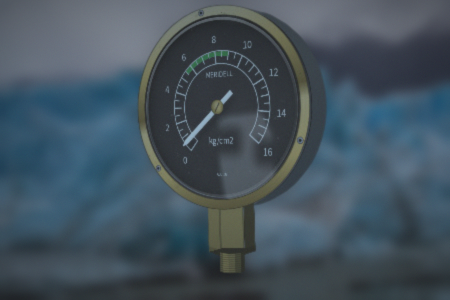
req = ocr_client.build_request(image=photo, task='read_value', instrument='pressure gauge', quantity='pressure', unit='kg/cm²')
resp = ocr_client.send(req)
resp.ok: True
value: 0.5 kg/cm²
